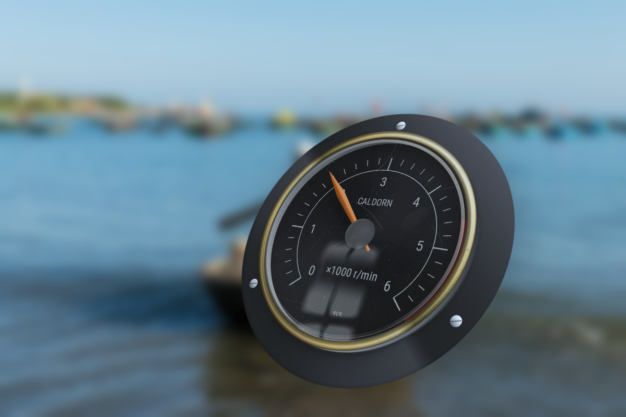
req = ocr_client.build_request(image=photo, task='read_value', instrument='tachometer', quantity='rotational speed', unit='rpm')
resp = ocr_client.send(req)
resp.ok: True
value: 2000 rpm
